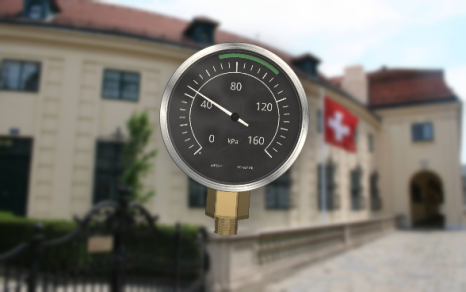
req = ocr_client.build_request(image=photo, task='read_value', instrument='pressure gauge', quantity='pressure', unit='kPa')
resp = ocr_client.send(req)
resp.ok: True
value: 45 kPa
